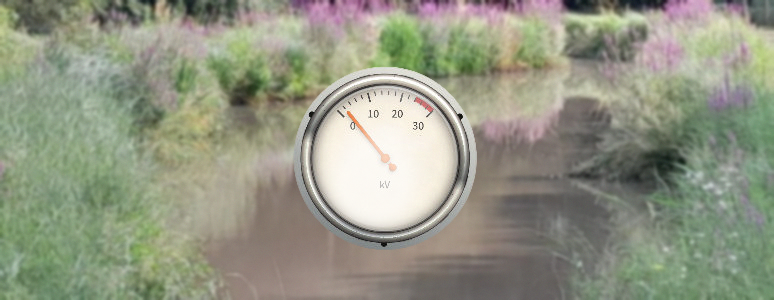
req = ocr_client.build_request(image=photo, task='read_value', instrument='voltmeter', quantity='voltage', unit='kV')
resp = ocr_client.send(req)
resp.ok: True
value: 2 kV
